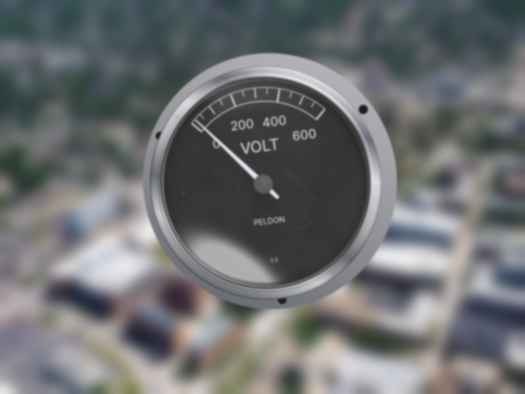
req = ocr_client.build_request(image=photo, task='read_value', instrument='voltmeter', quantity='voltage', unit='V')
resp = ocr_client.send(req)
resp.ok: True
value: 25 V
